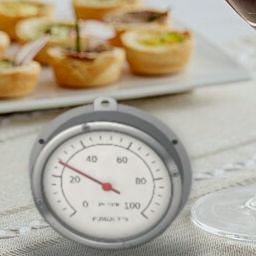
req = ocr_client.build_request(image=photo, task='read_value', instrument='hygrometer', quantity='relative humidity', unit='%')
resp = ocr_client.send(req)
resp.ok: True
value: 28 %
